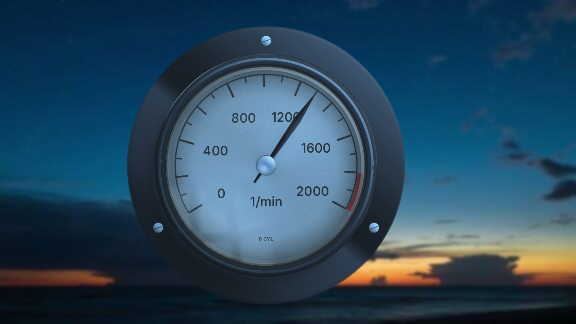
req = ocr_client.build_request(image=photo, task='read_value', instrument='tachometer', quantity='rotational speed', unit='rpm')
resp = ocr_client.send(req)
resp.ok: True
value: 1300 rpm
